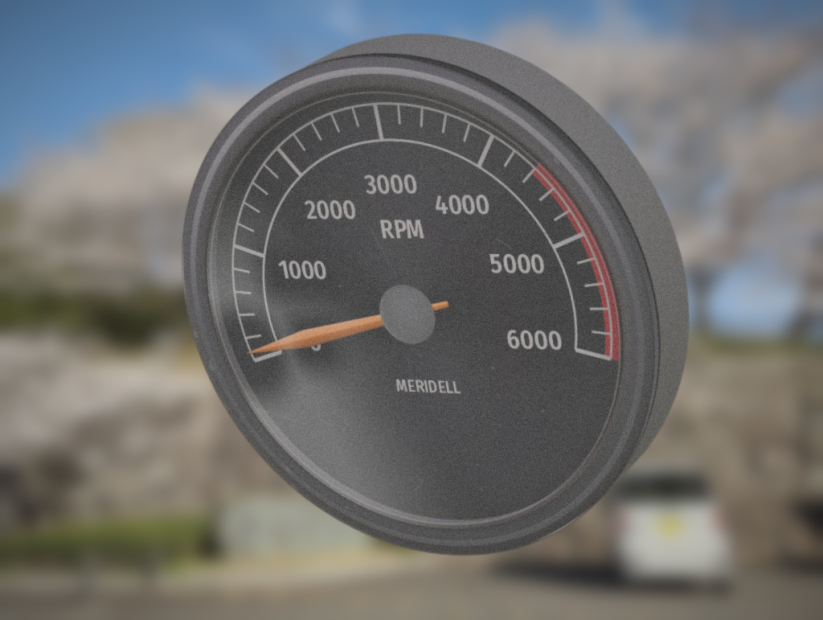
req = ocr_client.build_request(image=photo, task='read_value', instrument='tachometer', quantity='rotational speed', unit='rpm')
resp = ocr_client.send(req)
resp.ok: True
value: 100 rpm
